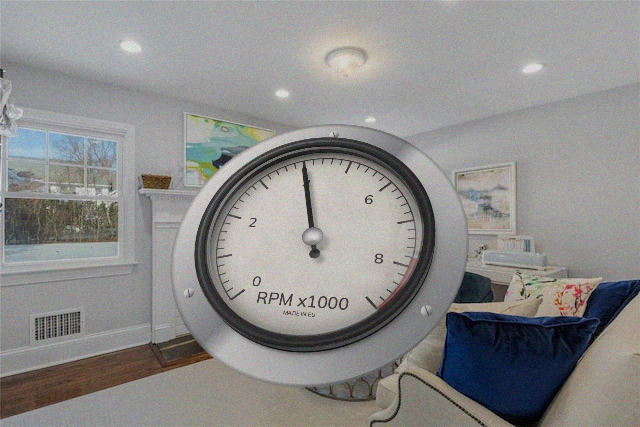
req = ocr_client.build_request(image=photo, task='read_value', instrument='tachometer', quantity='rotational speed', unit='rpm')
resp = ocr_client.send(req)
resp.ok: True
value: 4000 rpm
